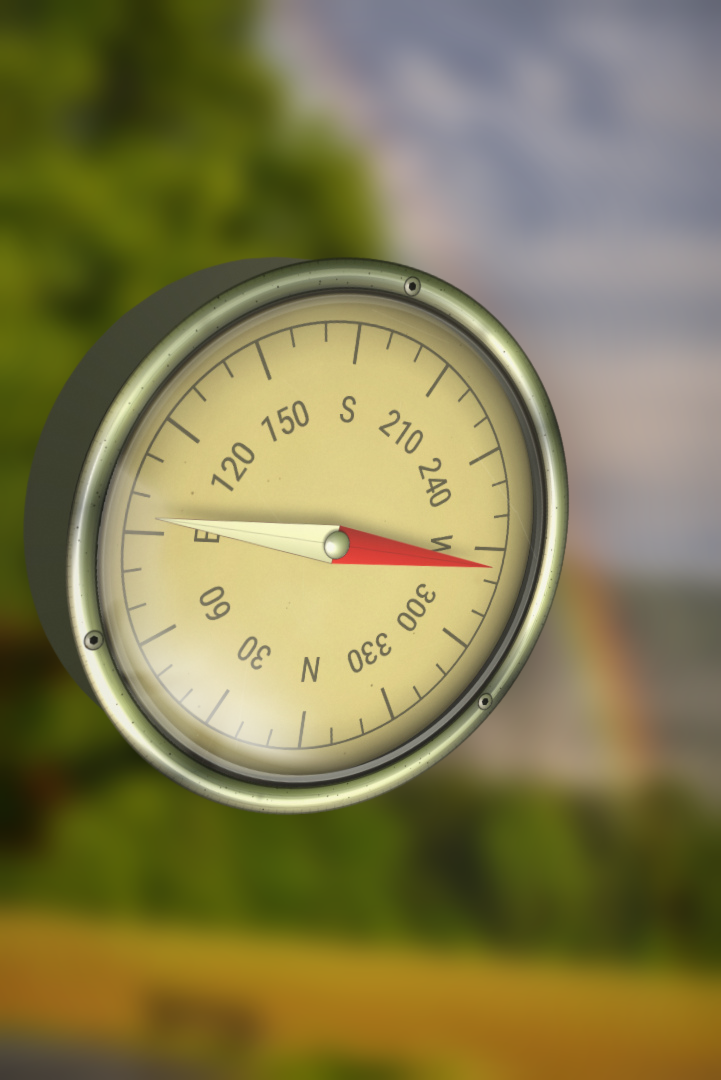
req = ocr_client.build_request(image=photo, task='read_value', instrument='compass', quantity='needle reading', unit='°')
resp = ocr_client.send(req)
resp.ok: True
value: 275 °
